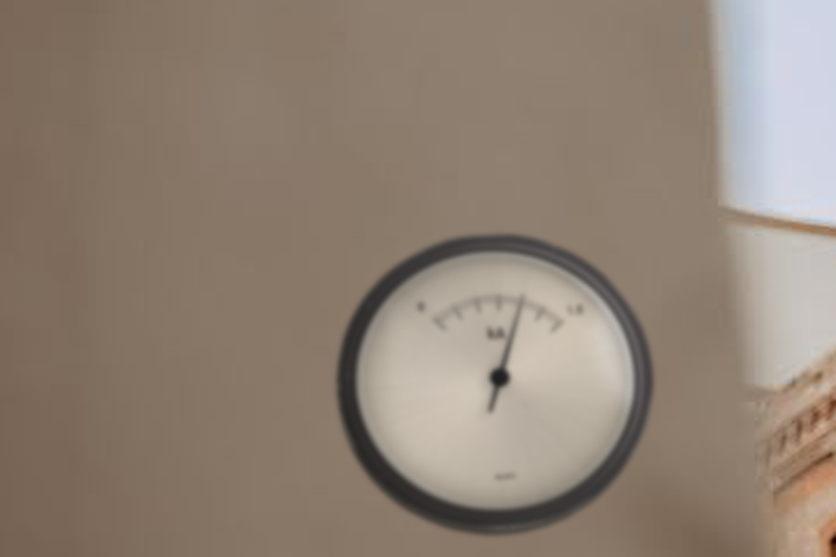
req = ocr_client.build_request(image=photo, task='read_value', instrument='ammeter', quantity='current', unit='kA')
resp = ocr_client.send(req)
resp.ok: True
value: 1 kA
